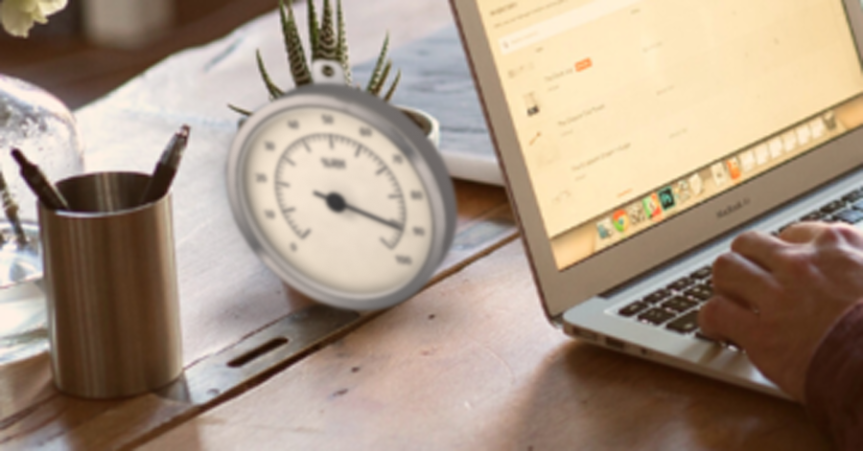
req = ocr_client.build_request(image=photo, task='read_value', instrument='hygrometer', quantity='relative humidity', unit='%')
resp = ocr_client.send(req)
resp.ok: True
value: 90 %
